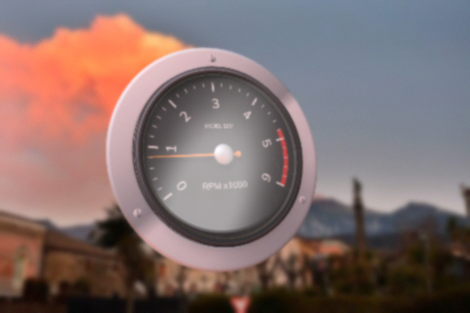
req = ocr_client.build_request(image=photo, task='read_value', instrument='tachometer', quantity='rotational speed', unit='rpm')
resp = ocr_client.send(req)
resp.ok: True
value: 800 rpm
